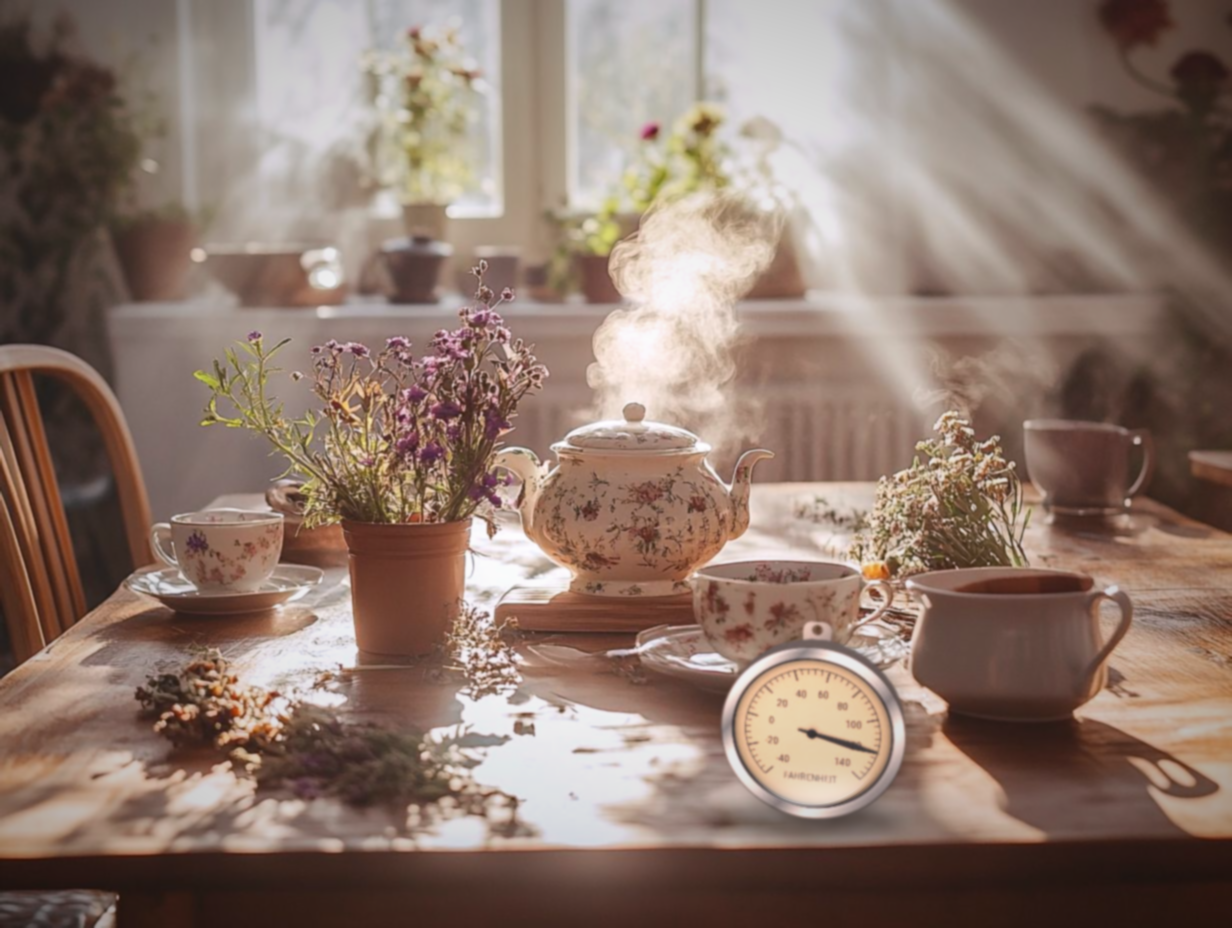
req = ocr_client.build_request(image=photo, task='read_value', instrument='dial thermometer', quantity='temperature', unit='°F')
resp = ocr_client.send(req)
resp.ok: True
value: 120 °F
